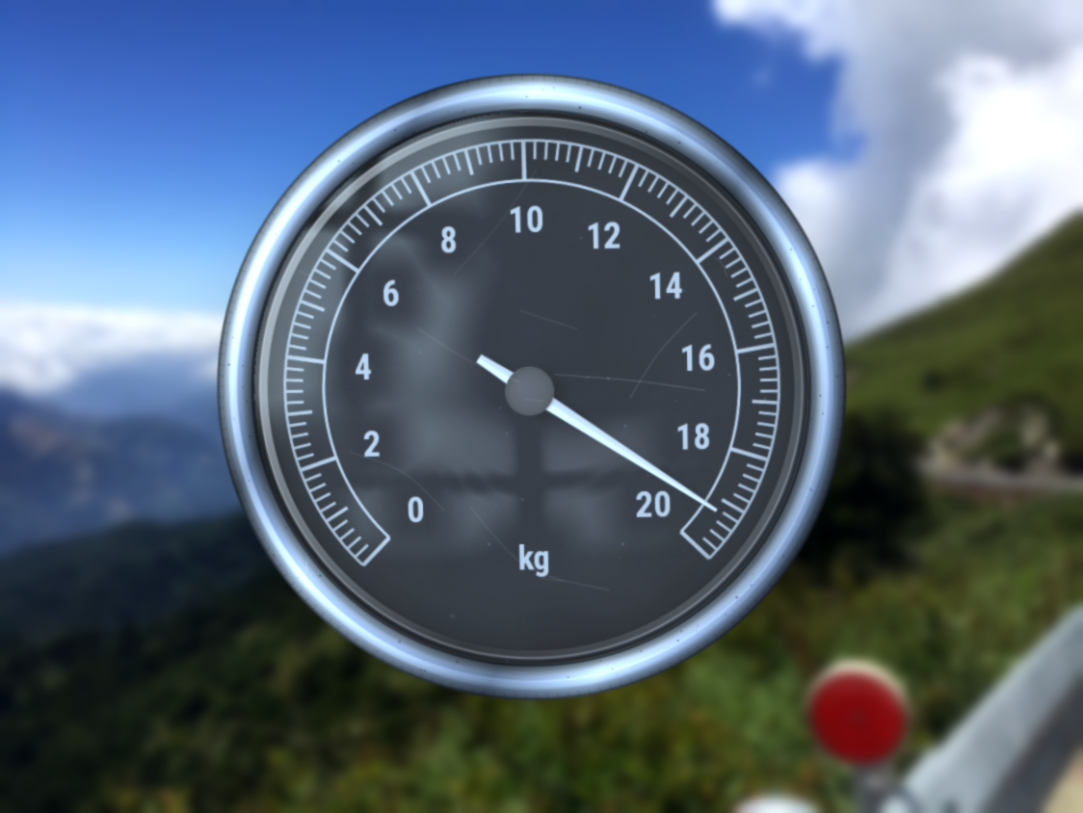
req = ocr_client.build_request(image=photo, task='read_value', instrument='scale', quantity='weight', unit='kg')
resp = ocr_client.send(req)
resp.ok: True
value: 19.2 kg
